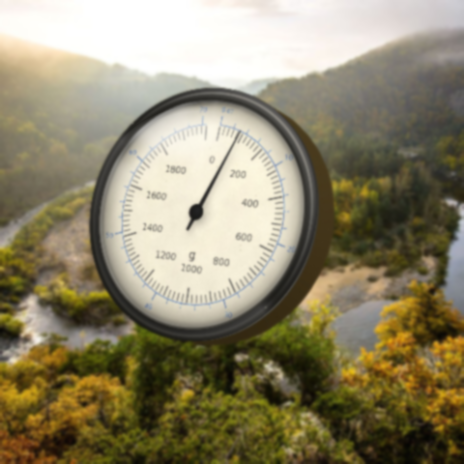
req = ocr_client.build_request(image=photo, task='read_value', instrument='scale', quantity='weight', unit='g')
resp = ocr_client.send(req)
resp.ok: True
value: 100 g
